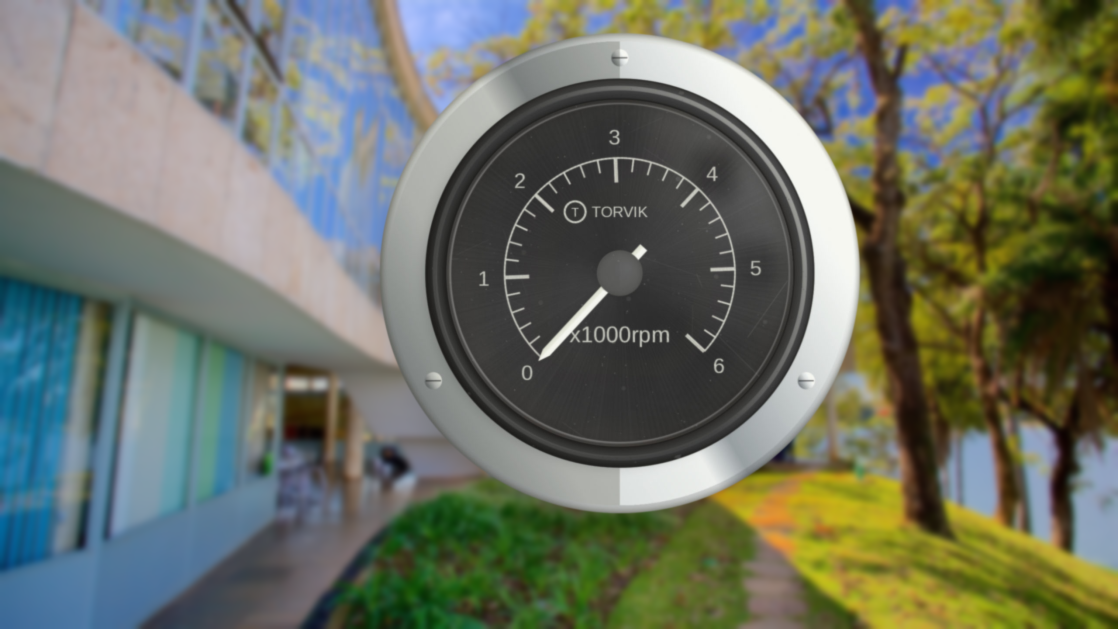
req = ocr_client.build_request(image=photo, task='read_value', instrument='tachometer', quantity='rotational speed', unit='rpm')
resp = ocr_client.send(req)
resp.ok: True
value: 0 rpm
